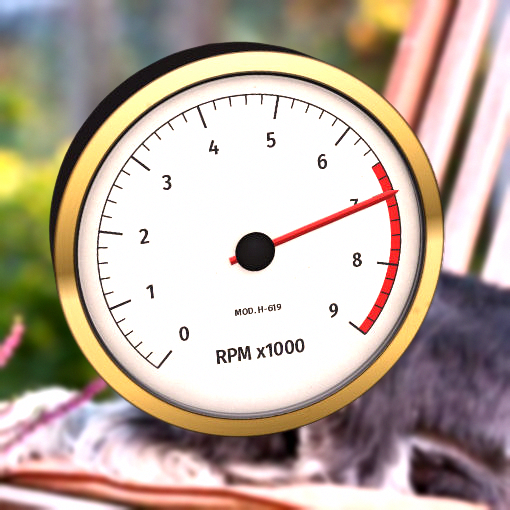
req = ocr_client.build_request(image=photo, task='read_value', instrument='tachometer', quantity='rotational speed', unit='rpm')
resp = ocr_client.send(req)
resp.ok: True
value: 7000 rpm
